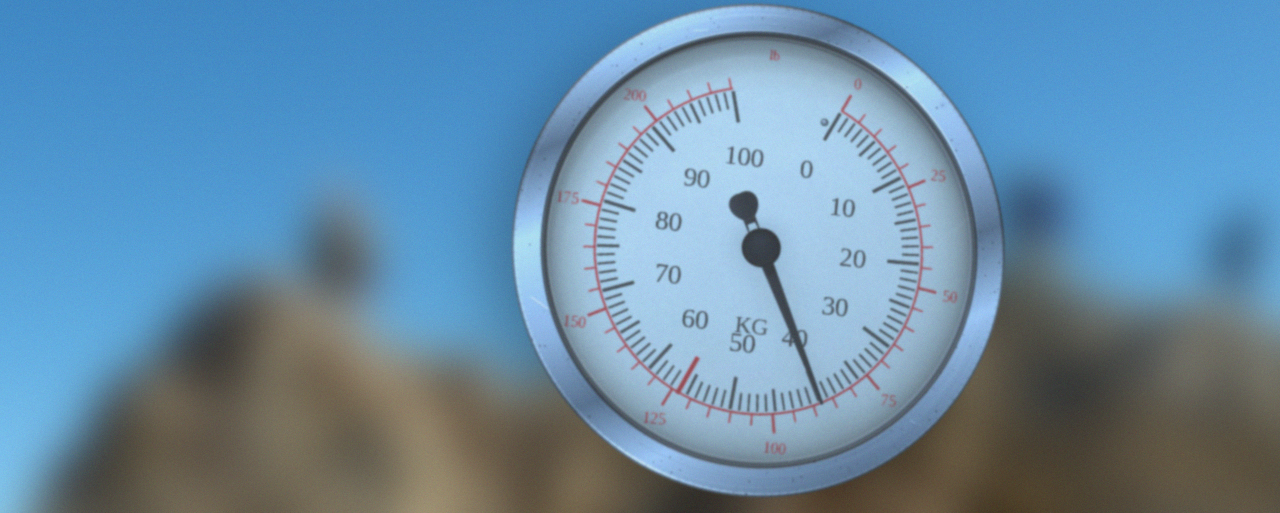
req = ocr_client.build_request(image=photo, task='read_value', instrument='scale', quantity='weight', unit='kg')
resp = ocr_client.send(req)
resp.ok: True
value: 40 kg
